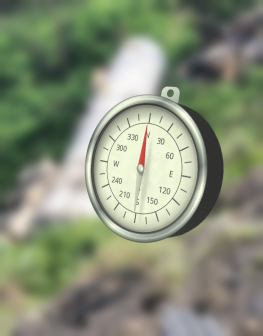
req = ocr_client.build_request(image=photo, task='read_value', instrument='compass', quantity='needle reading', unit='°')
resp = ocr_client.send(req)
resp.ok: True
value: 0 °
